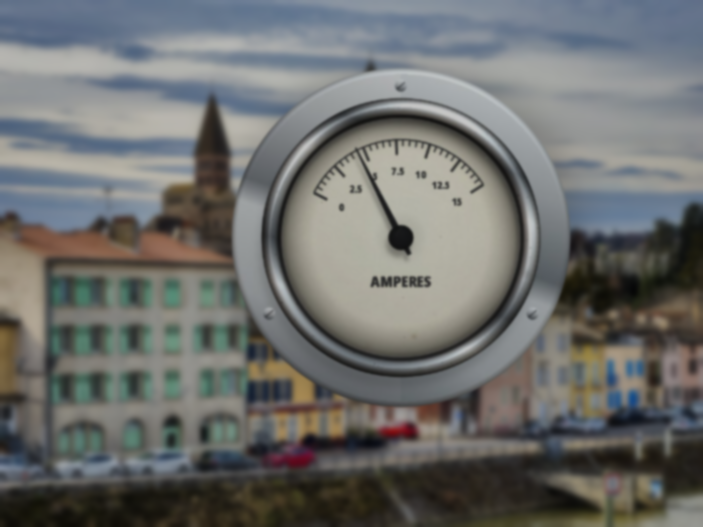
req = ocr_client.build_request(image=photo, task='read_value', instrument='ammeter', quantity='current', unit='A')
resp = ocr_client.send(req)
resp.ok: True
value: 4.5 A
